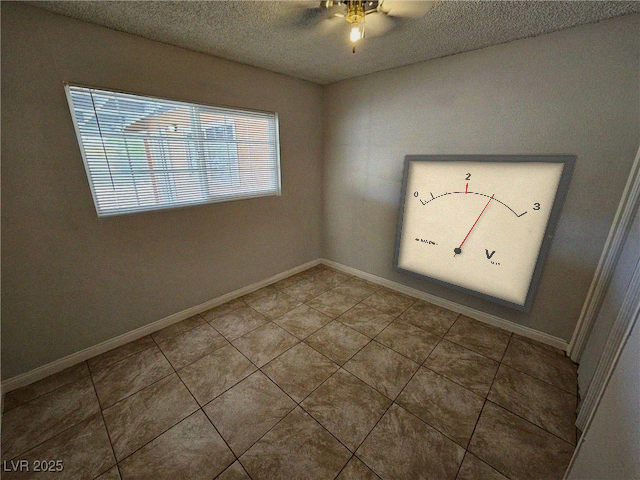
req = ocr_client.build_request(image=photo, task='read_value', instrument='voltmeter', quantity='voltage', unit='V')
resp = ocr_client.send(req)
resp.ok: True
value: 2.5 V
